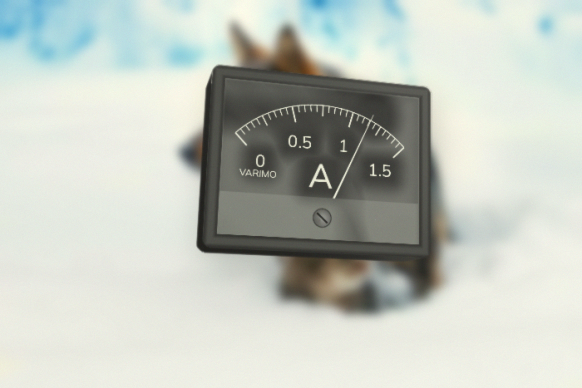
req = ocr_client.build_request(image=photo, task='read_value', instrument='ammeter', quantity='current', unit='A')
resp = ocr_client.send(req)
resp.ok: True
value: 1.15 A
